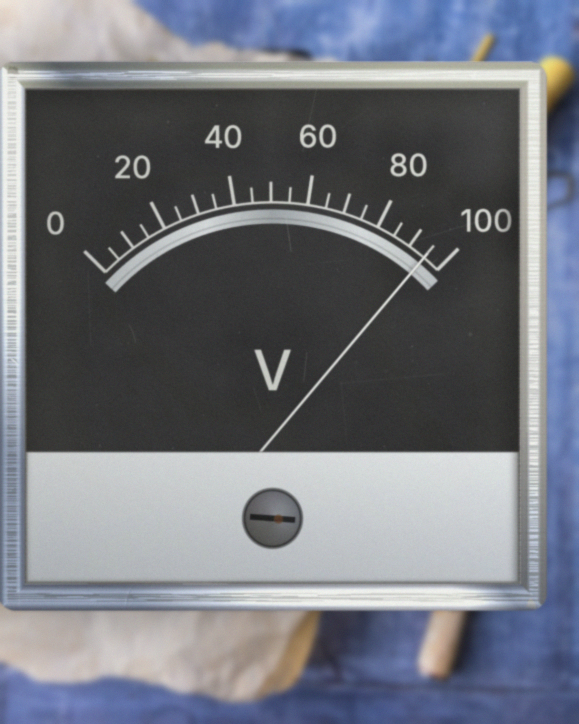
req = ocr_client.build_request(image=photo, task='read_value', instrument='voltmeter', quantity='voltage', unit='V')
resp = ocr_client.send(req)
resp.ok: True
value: 95 V
